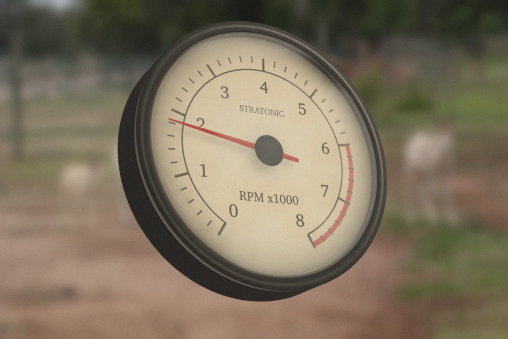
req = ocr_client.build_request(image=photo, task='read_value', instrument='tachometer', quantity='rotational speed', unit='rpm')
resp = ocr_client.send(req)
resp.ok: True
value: 1800 rpm
